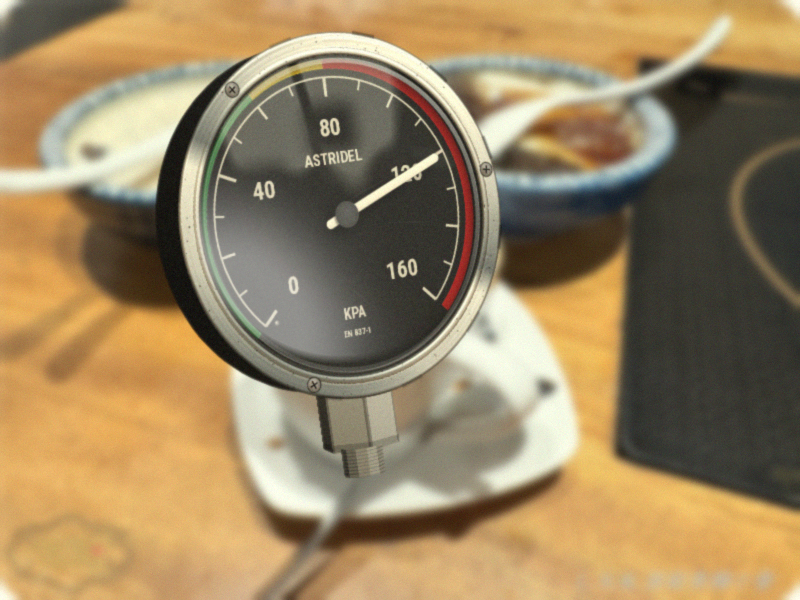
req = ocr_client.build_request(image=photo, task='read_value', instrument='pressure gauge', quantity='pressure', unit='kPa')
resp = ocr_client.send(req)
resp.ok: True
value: 120 kPa
